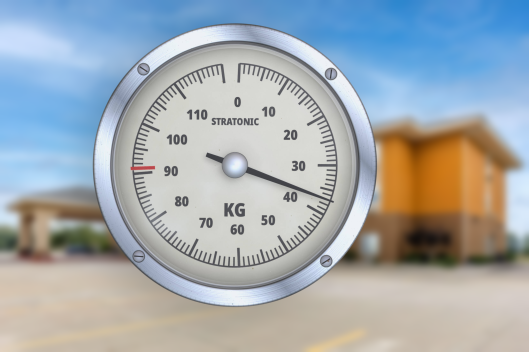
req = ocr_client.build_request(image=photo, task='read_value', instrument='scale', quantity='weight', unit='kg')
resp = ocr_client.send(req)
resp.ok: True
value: 37 kg
